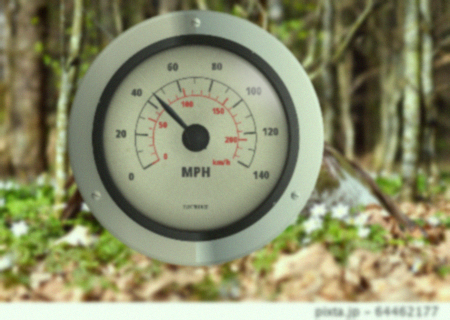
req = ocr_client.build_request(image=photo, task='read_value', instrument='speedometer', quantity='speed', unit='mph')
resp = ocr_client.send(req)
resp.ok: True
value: 45 mph
